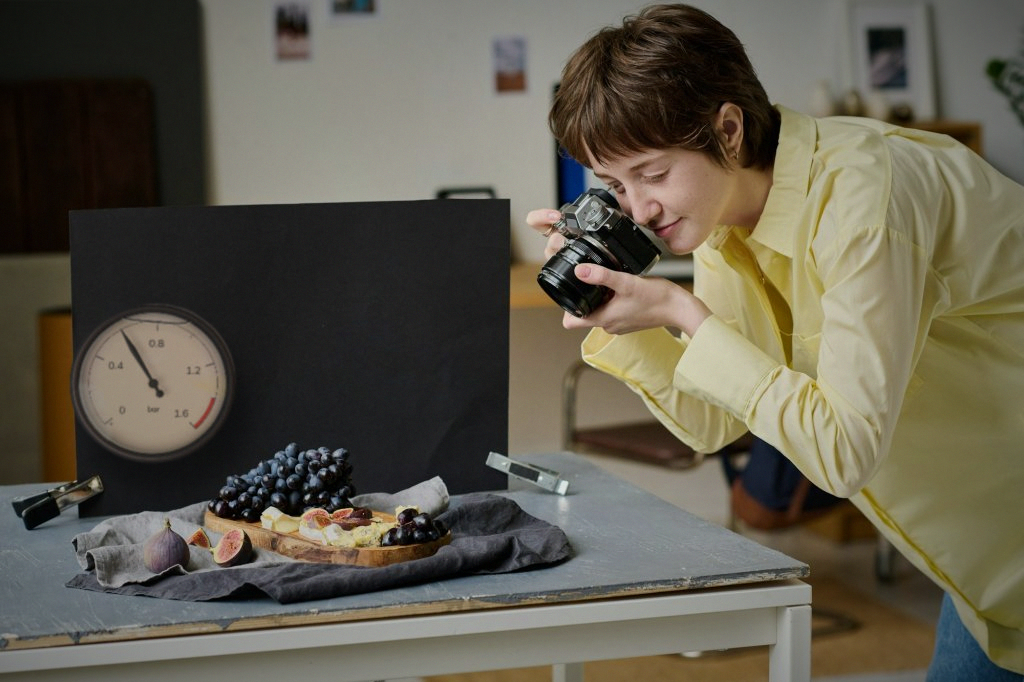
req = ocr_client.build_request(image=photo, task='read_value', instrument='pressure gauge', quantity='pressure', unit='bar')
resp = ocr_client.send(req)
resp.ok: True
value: 0.6 bar
